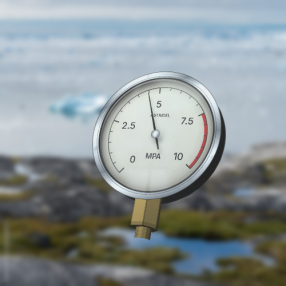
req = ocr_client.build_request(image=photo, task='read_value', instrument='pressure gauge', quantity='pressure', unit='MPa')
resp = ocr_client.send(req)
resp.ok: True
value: 4.5 MPa
